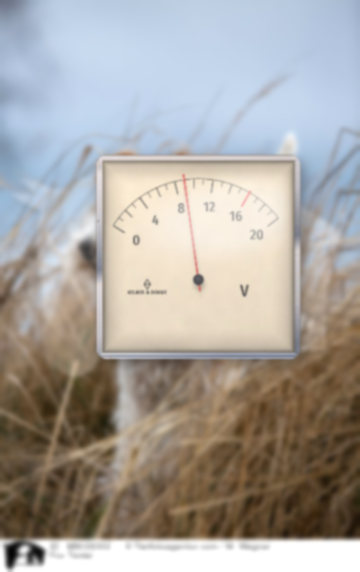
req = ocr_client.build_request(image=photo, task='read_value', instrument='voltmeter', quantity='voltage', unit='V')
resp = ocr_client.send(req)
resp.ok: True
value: 9 V
